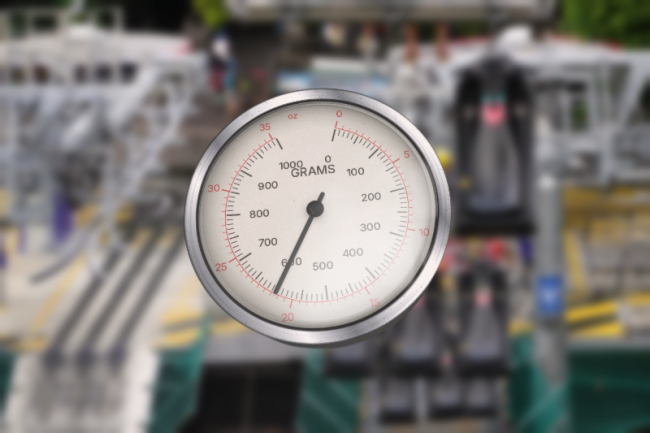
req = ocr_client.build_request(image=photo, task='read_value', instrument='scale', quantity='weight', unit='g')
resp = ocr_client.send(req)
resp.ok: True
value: 600 g
